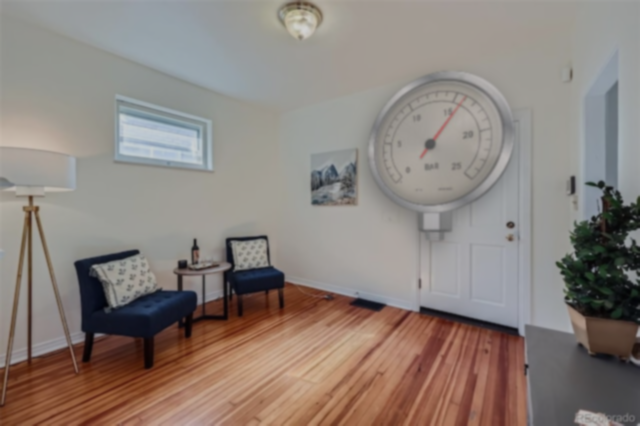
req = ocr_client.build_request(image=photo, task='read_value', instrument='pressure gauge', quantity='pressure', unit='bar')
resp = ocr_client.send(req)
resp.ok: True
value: 16 bar
